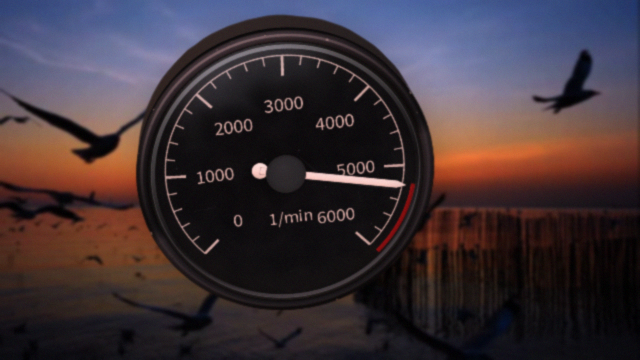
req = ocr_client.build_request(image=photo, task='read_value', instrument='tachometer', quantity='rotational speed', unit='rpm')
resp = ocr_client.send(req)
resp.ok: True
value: 5200 rpm
